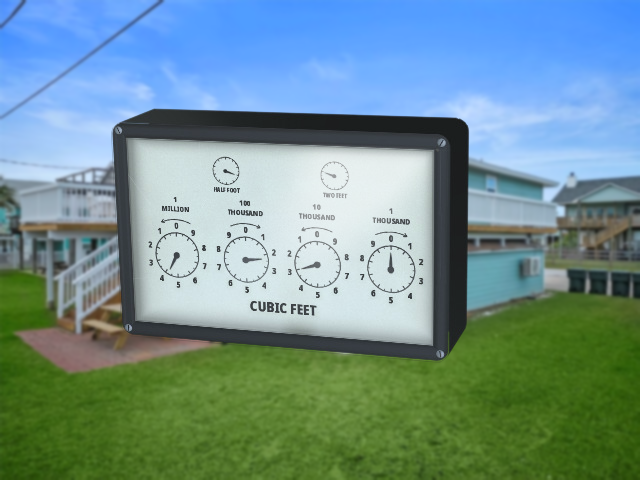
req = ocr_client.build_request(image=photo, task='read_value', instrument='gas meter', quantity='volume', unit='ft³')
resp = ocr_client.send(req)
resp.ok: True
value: 423000 ft³
